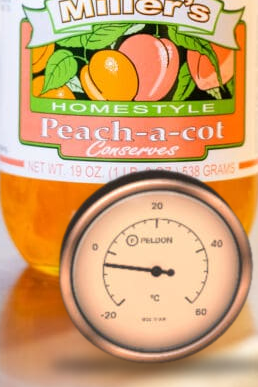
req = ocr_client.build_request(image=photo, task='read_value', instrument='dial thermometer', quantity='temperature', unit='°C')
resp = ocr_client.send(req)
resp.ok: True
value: -4 °C
